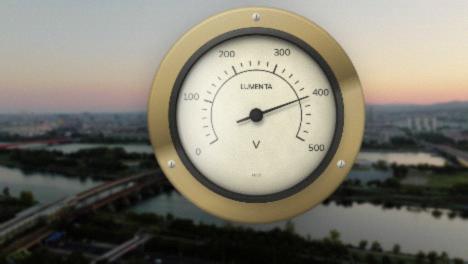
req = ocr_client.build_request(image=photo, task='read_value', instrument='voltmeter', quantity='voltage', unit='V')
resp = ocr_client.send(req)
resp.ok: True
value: 400 V
